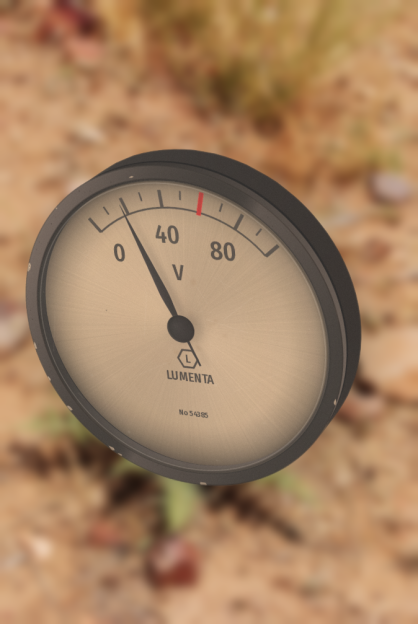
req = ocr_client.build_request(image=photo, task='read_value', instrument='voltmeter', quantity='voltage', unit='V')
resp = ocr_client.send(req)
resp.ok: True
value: 20 V
